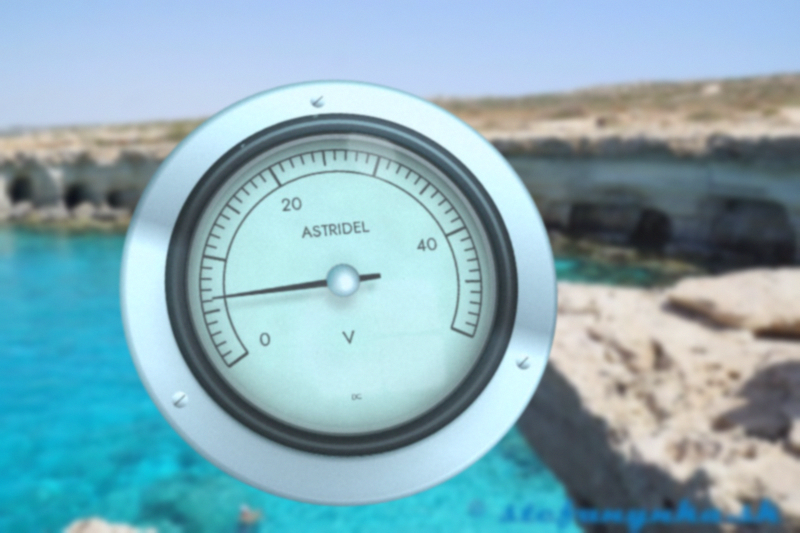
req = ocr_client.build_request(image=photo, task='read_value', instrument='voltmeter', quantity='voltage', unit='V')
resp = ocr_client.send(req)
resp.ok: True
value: 6 V
